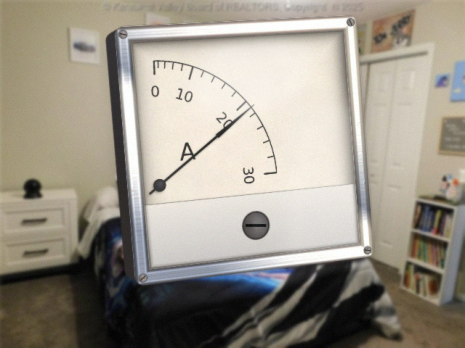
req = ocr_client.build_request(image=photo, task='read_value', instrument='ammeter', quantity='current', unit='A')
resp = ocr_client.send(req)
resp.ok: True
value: 21 A
